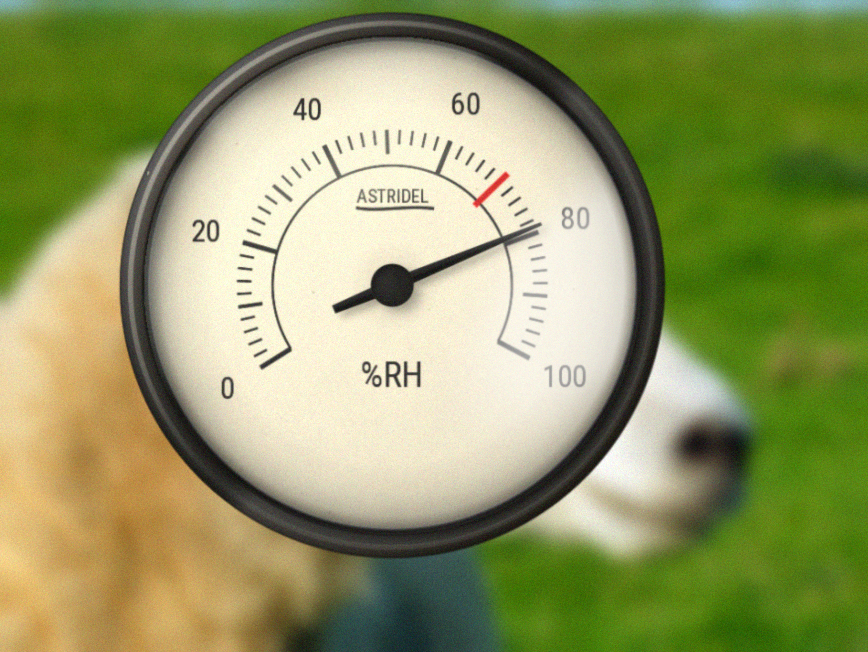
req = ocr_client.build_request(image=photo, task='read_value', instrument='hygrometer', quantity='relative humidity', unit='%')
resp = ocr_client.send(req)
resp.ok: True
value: 79 %
